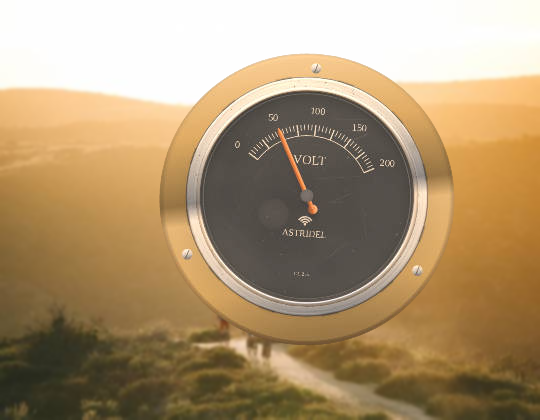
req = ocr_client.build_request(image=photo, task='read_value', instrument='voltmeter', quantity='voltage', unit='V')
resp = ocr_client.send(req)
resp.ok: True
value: 50 V
